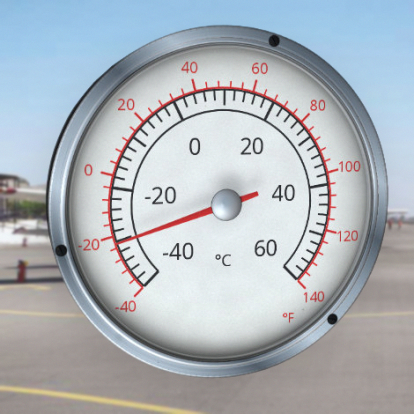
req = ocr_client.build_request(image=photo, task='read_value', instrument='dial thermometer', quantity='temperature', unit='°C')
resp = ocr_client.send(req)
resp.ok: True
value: -30 °C
